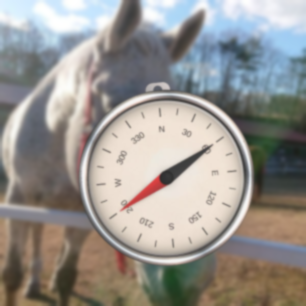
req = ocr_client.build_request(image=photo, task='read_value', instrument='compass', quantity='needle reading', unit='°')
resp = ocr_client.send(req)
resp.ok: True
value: 240 °
